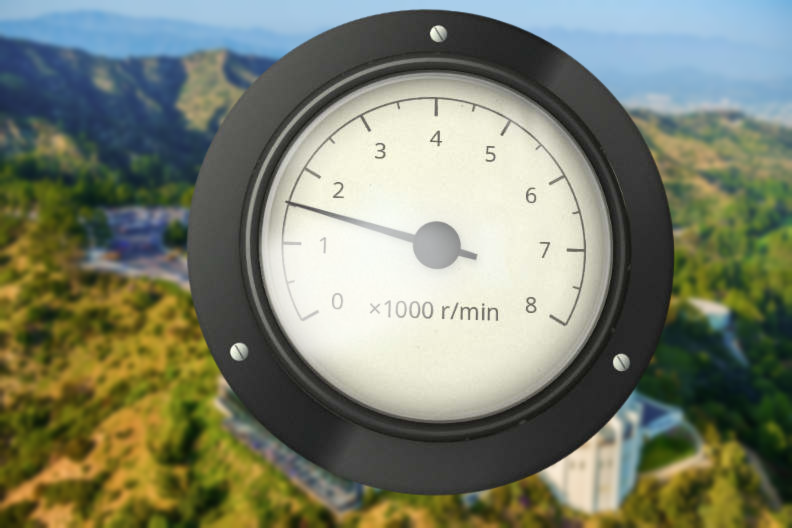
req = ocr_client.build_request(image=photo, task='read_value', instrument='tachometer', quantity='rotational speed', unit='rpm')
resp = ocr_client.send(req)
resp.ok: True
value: 1500 rpm
